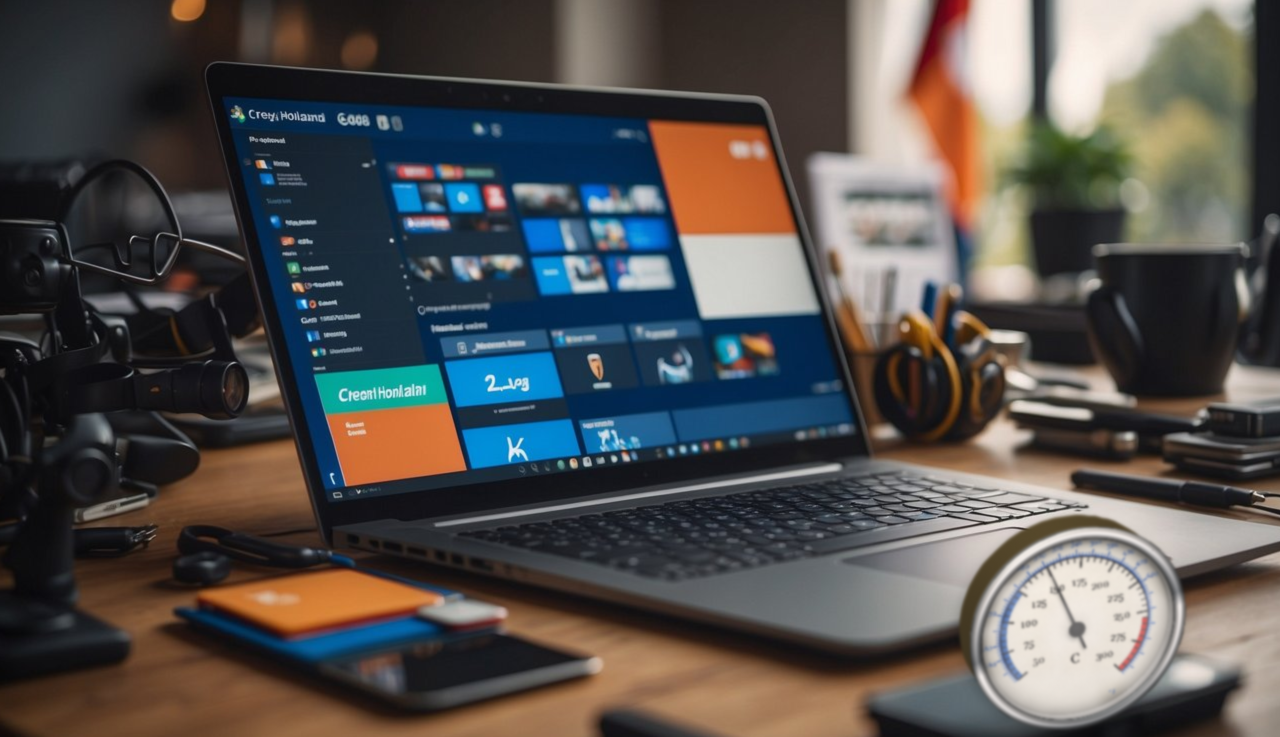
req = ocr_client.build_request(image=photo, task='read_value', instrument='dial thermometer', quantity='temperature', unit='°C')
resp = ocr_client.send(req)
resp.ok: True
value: 150 °C
